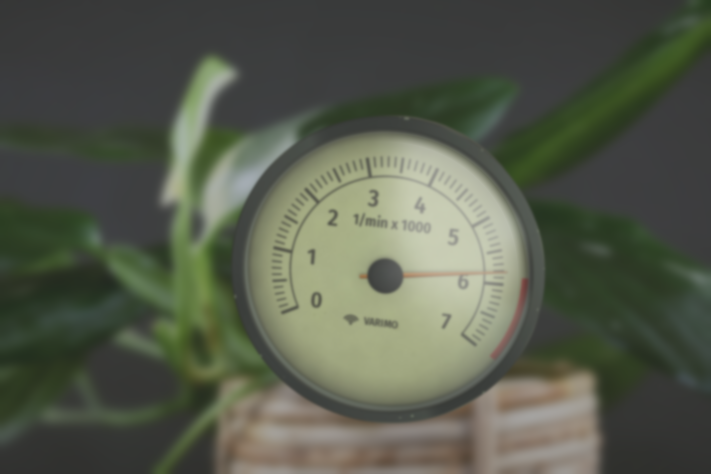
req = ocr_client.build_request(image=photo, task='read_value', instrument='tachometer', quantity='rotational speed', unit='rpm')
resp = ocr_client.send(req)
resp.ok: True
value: 5800 rpm
